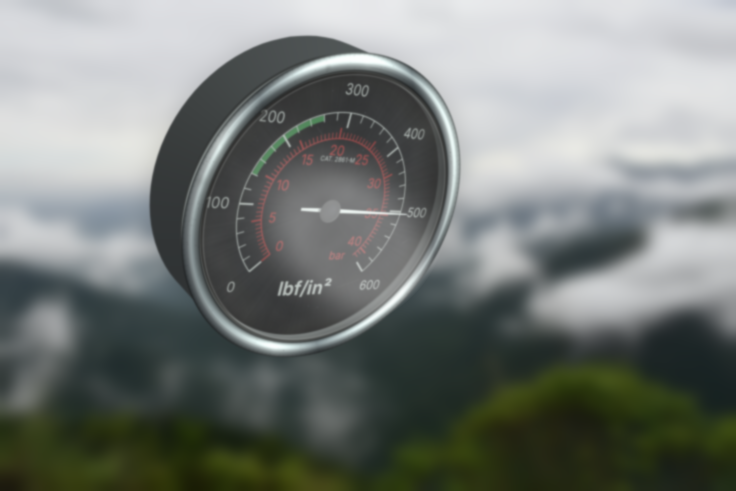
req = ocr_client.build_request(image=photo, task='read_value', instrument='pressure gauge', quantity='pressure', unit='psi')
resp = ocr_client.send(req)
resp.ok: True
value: 500 psi
